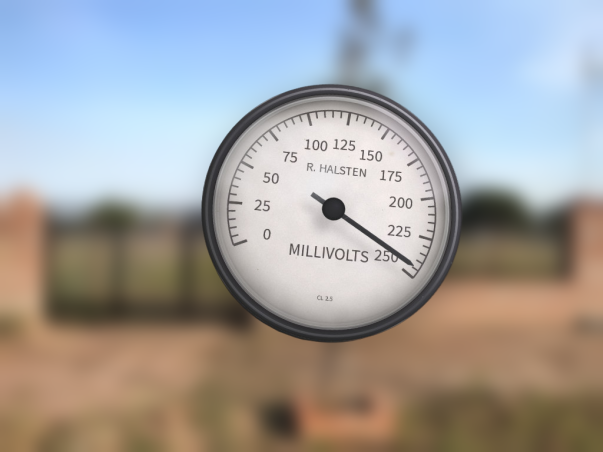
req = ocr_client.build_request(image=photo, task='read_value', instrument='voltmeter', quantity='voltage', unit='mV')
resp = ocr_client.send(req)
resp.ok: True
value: 245 mV
